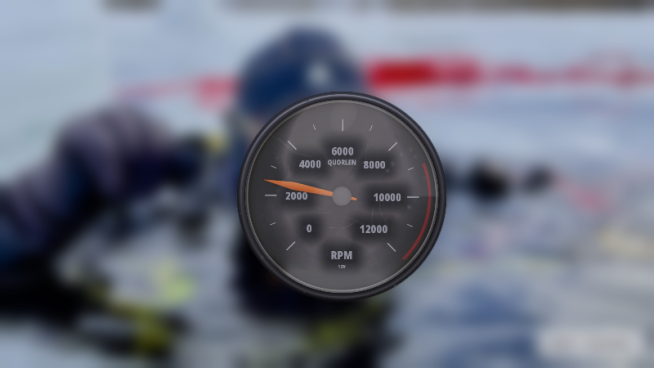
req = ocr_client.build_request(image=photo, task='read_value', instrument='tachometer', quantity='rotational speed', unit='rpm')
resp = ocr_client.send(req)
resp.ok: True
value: 2500 rpm
